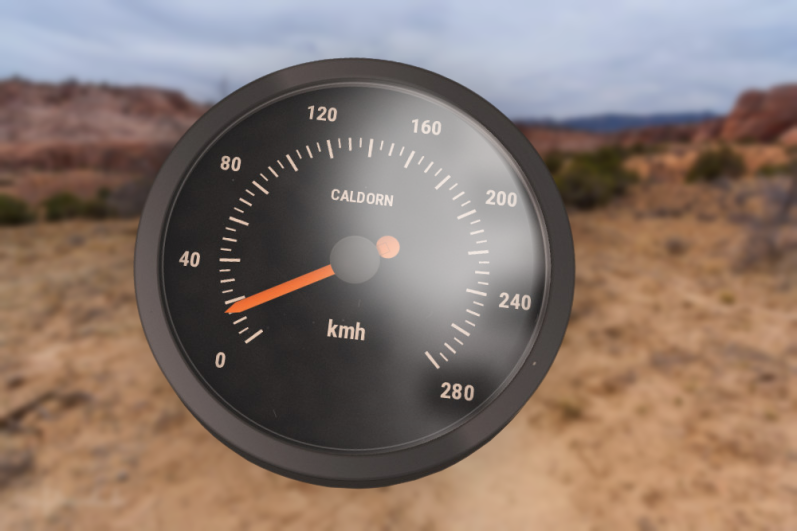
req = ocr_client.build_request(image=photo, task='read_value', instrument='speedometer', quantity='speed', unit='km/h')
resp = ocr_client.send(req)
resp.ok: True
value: 15 km/h
